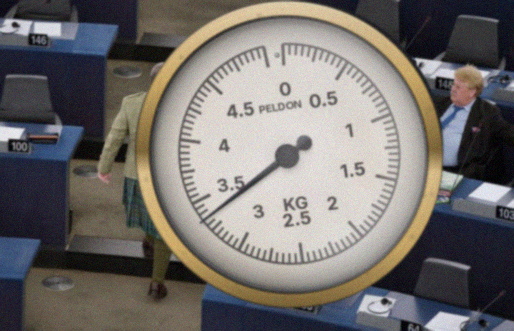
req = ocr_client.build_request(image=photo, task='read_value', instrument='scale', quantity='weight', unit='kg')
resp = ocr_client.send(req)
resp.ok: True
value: 3.35 kg
